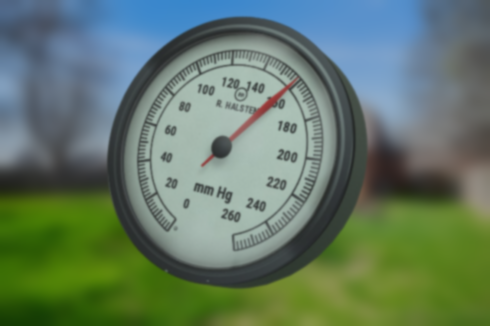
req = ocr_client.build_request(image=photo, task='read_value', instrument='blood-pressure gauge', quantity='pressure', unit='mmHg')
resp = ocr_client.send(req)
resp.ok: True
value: 160 mmHg
